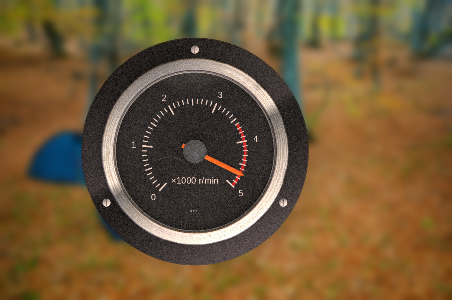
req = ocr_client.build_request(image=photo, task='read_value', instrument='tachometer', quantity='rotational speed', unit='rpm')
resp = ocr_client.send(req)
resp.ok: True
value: 4700 rpm
